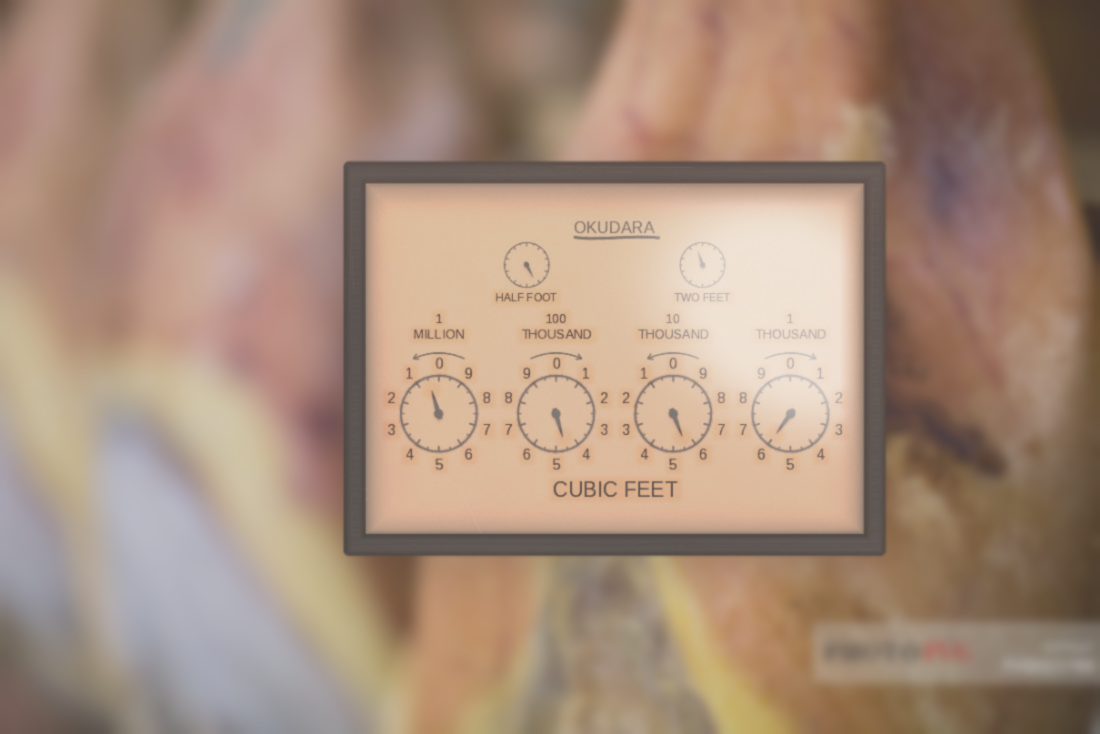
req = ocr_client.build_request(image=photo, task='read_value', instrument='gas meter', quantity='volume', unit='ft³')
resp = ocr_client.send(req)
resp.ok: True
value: 45600 ft³
